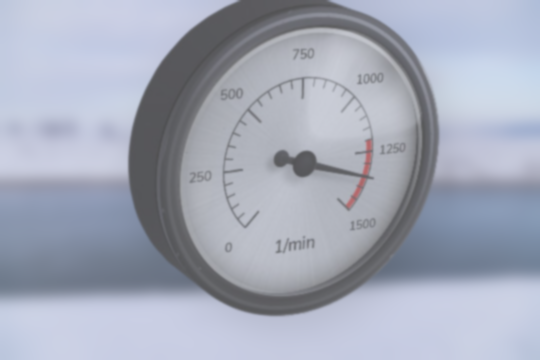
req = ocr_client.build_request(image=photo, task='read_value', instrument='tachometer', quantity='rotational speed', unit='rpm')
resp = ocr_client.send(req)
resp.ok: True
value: 1350 rpm
